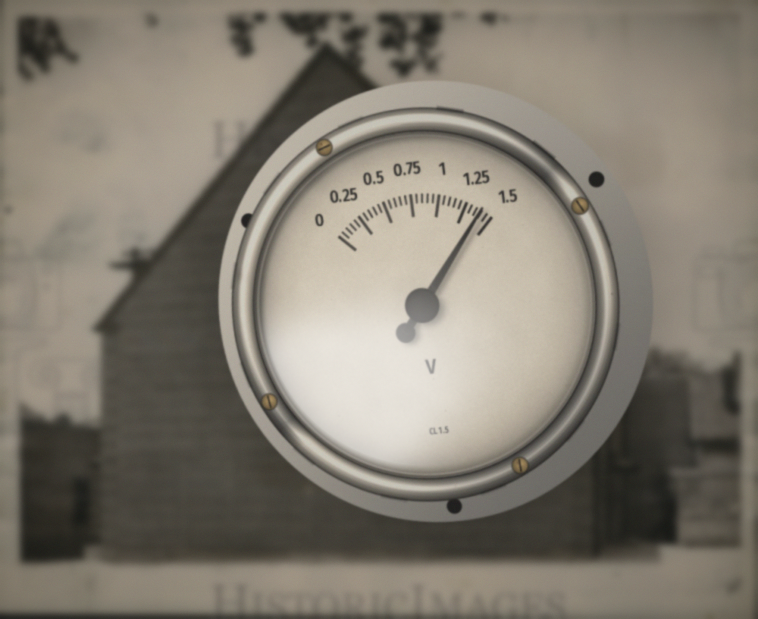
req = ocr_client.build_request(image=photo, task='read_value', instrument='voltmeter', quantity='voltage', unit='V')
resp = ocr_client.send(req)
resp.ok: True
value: 1.4 V
